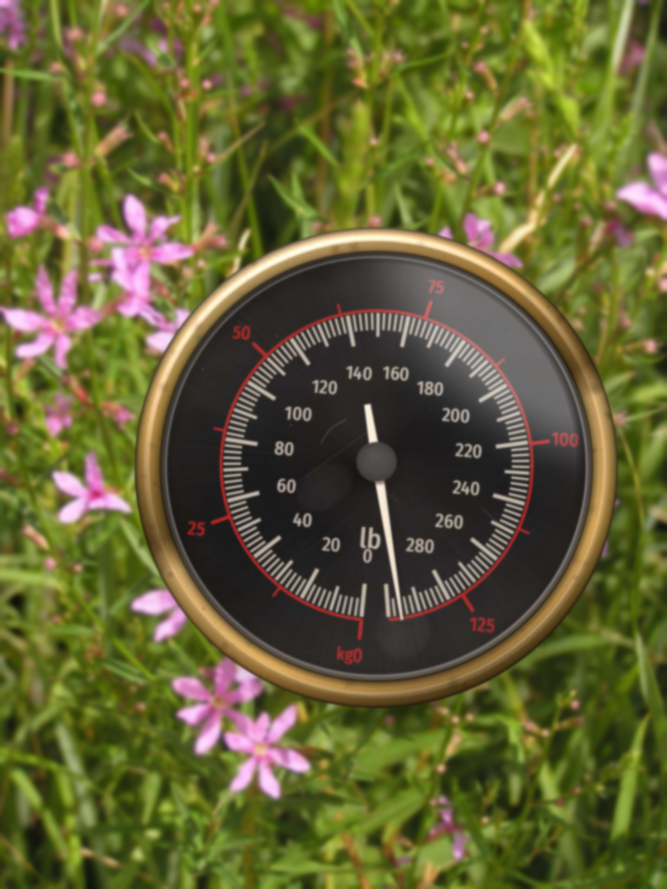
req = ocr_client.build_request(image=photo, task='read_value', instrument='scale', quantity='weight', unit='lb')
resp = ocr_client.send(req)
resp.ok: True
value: 296 lb
